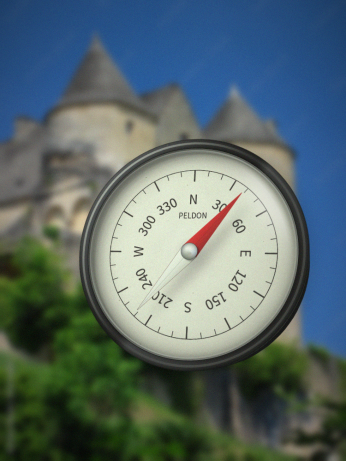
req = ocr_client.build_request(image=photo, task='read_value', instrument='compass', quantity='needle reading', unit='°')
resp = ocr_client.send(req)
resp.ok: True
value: 40 °
